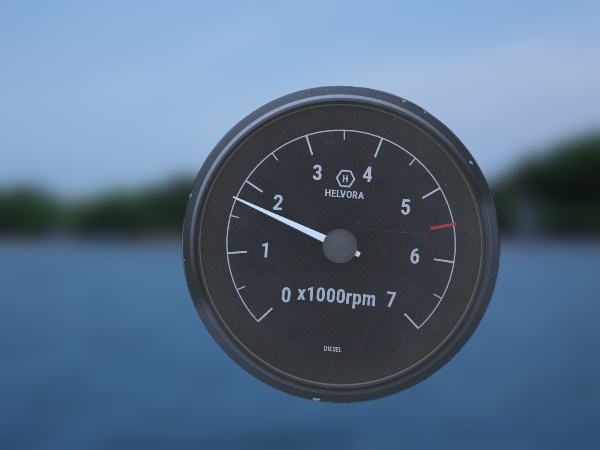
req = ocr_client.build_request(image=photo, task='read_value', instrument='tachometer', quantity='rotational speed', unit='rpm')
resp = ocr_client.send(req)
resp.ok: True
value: 1750 rpm
